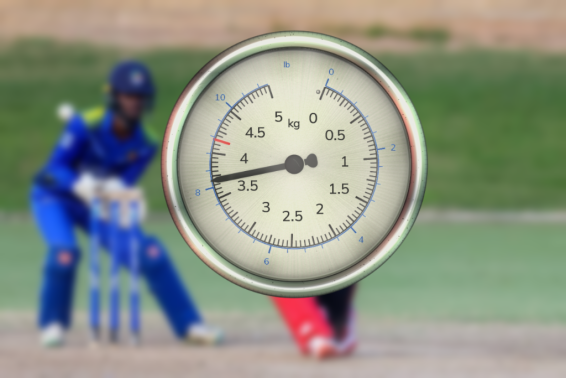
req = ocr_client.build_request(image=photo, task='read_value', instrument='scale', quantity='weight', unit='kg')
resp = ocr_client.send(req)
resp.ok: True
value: 3.7 kg
